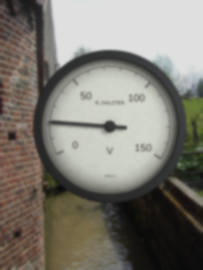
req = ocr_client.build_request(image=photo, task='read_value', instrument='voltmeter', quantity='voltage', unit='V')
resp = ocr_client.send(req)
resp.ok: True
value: 20 V
